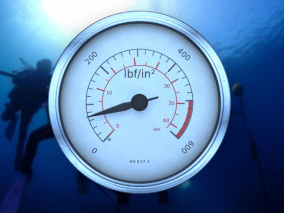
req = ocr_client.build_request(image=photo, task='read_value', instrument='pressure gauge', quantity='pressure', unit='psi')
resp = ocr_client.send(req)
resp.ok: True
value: 70 psi
